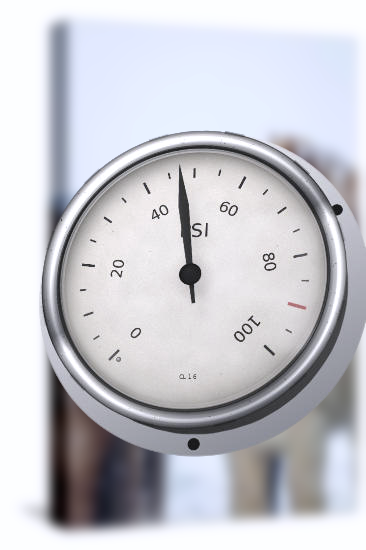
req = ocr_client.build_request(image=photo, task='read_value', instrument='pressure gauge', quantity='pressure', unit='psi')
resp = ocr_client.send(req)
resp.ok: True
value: 47.5 psi
